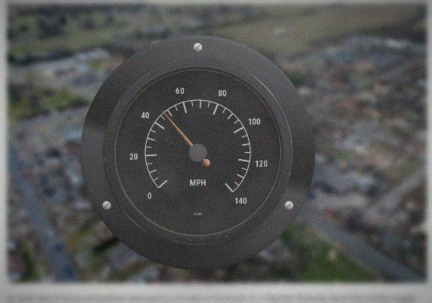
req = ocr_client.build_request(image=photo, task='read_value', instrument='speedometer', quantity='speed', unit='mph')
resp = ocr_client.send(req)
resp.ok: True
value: 47.5 mph
